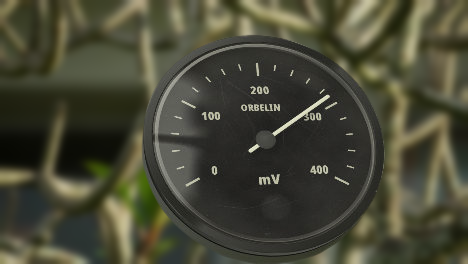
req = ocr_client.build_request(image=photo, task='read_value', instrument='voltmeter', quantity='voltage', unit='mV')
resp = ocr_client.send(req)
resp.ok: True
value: 290 mV
